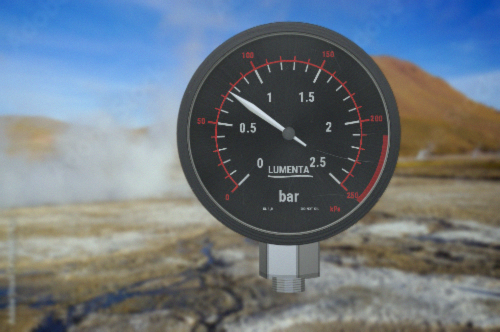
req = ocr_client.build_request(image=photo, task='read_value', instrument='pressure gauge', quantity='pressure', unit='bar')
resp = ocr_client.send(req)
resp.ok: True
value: 0.75 bar
